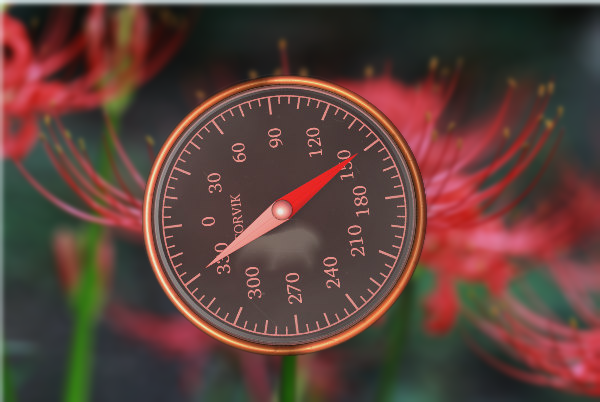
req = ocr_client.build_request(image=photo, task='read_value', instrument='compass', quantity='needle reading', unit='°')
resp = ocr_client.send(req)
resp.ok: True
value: 150 °
